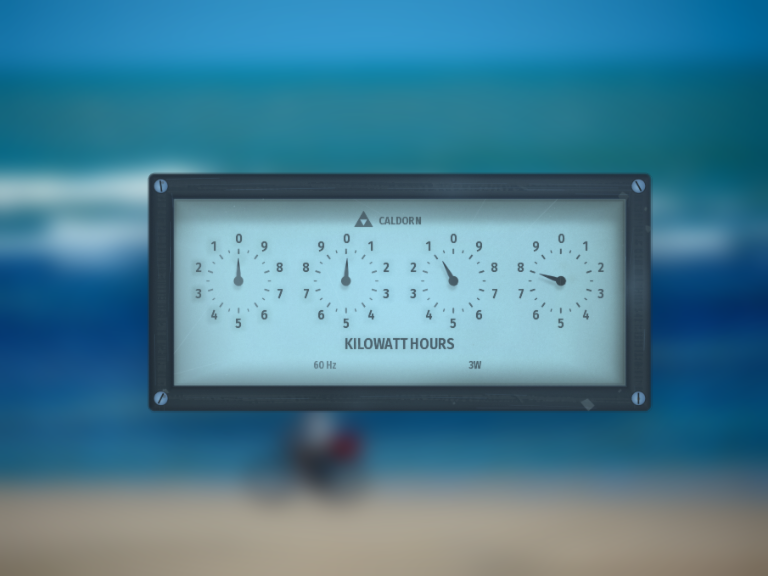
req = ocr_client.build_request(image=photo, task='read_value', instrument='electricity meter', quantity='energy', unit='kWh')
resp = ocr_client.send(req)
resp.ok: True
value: 8 kWh
